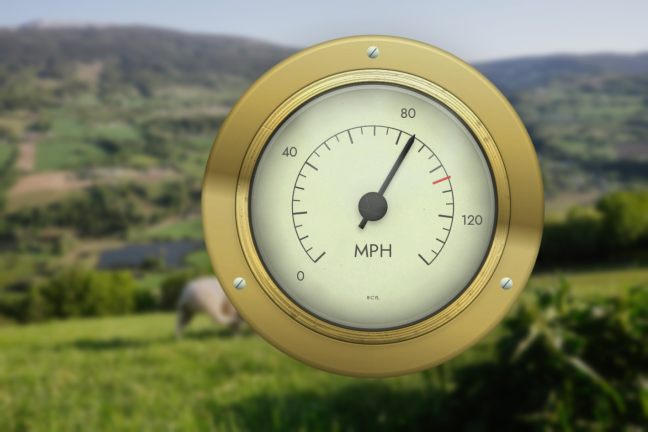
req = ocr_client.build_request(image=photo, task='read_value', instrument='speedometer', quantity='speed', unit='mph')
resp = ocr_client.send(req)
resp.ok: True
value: 85 mph
